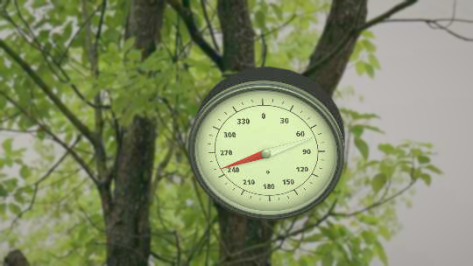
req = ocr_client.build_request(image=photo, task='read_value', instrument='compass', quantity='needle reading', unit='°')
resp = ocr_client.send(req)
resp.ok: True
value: 250 °
